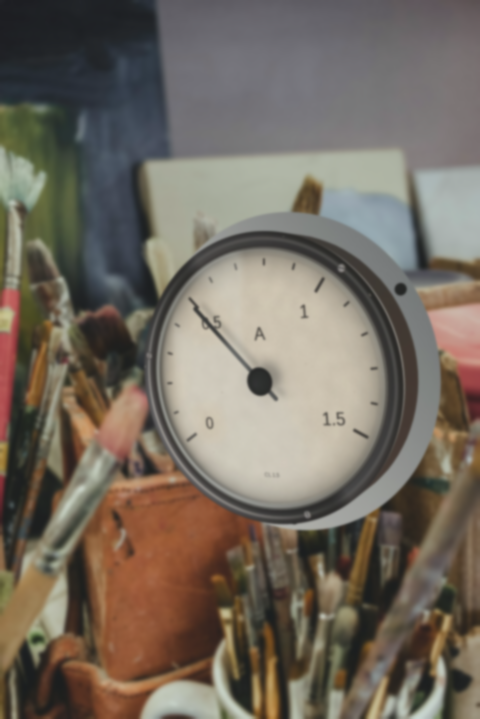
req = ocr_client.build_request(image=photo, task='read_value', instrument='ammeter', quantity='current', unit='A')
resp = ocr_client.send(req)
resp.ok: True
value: 0.5 A
